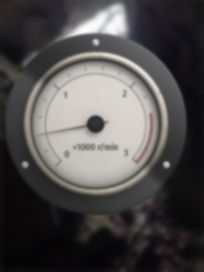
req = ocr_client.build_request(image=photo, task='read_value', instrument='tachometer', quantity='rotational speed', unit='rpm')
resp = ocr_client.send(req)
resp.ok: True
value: 400 rpm
